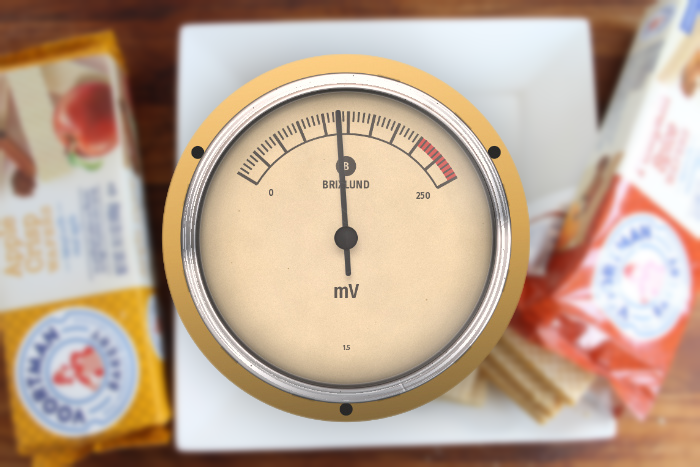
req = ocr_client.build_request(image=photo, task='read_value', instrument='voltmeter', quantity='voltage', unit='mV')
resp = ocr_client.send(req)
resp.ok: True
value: 115 mV
